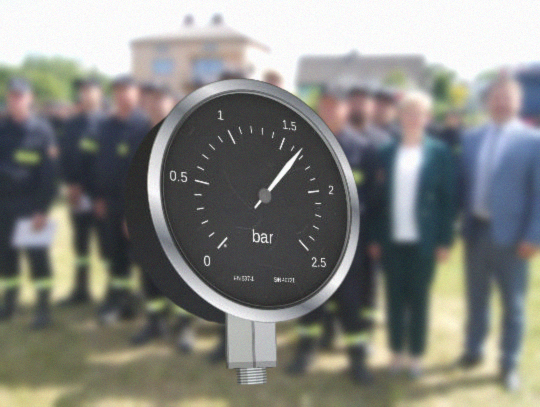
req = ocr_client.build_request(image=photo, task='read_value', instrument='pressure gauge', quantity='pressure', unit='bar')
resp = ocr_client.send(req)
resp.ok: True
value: 1.65 bar
